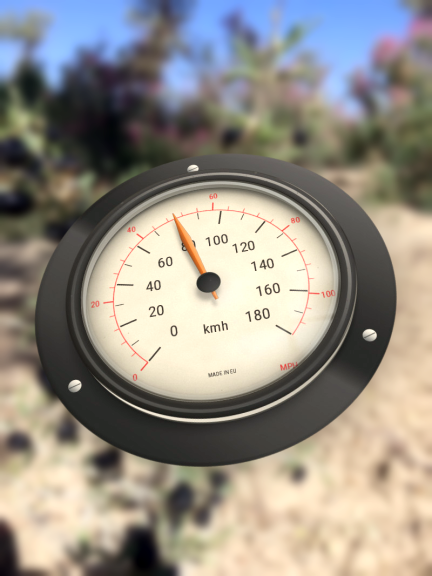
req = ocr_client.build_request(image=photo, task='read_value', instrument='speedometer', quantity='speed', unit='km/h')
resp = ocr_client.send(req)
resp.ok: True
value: 80 km/h
